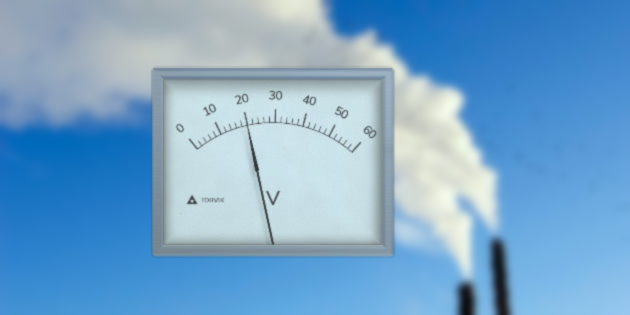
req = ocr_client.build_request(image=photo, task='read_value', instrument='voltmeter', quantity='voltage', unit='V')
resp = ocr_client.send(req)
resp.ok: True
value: 20 V
